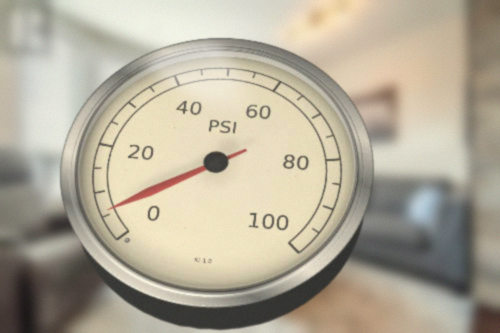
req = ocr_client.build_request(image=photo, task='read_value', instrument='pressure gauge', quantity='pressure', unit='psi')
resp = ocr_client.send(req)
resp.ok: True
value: 5 psi
